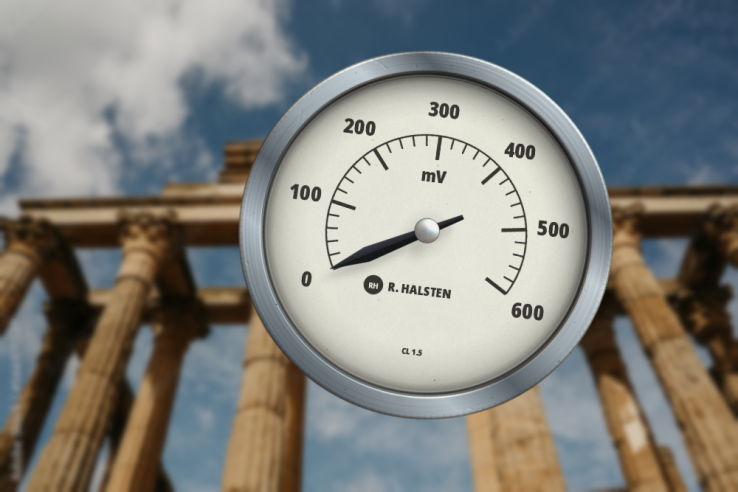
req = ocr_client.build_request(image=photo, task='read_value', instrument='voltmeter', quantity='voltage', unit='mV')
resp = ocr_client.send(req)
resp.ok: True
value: 0 mV
